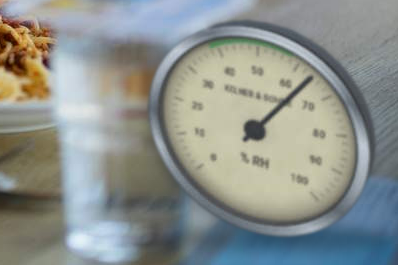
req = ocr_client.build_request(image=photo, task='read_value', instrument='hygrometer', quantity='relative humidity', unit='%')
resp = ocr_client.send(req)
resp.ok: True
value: 64 %
